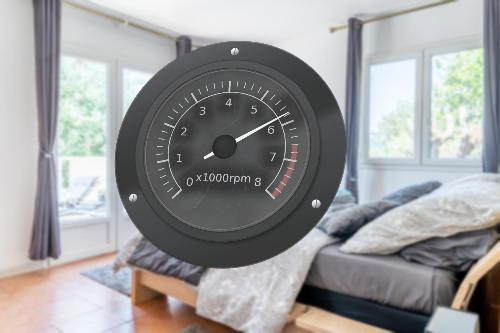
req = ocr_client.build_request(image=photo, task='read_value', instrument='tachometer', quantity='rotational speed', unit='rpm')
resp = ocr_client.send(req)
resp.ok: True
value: 5800 rpm
